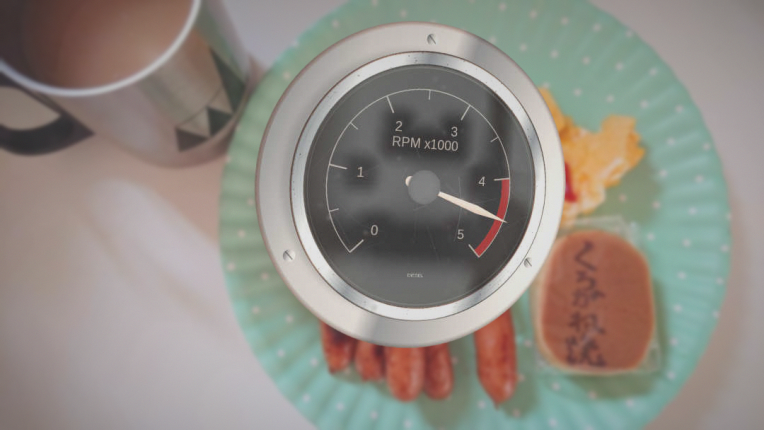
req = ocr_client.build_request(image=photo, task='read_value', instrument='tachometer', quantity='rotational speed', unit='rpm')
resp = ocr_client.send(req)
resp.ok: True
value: 4500 rpm
